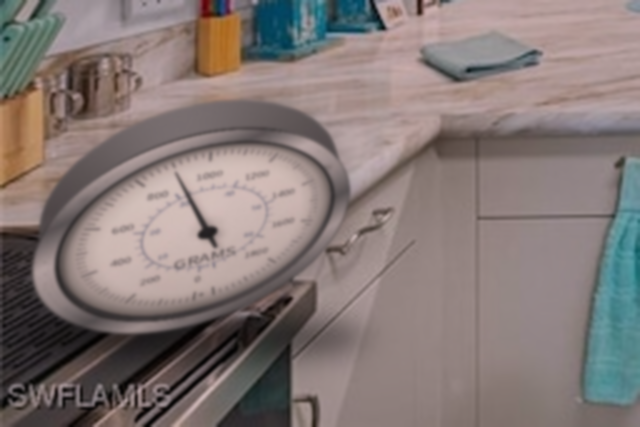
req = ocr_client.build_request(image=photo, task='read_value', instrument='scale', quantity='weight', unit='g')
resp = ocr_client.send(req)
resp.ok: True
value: 900 g
